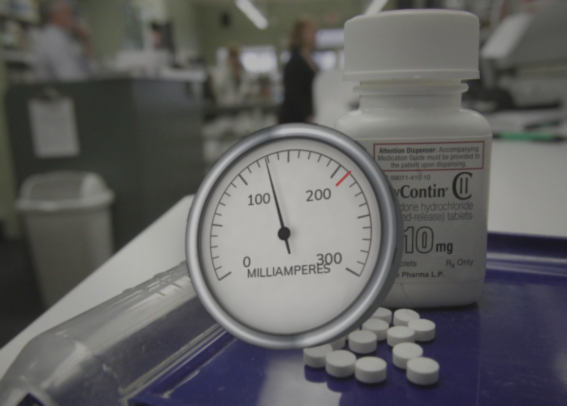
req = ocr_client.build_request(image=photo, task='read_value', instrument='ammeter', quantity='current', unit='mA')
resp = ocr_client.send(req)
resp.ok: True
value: 130 mA
